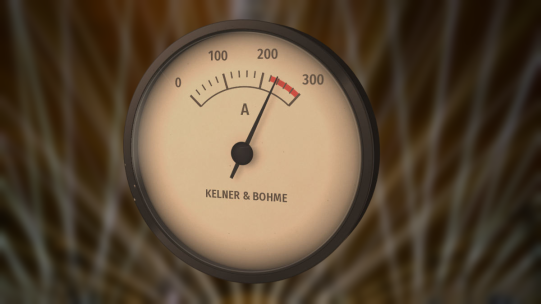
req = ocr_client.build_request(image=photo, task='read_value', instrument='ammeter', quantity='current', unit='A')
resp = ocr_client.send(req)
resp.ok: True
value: 240 A
